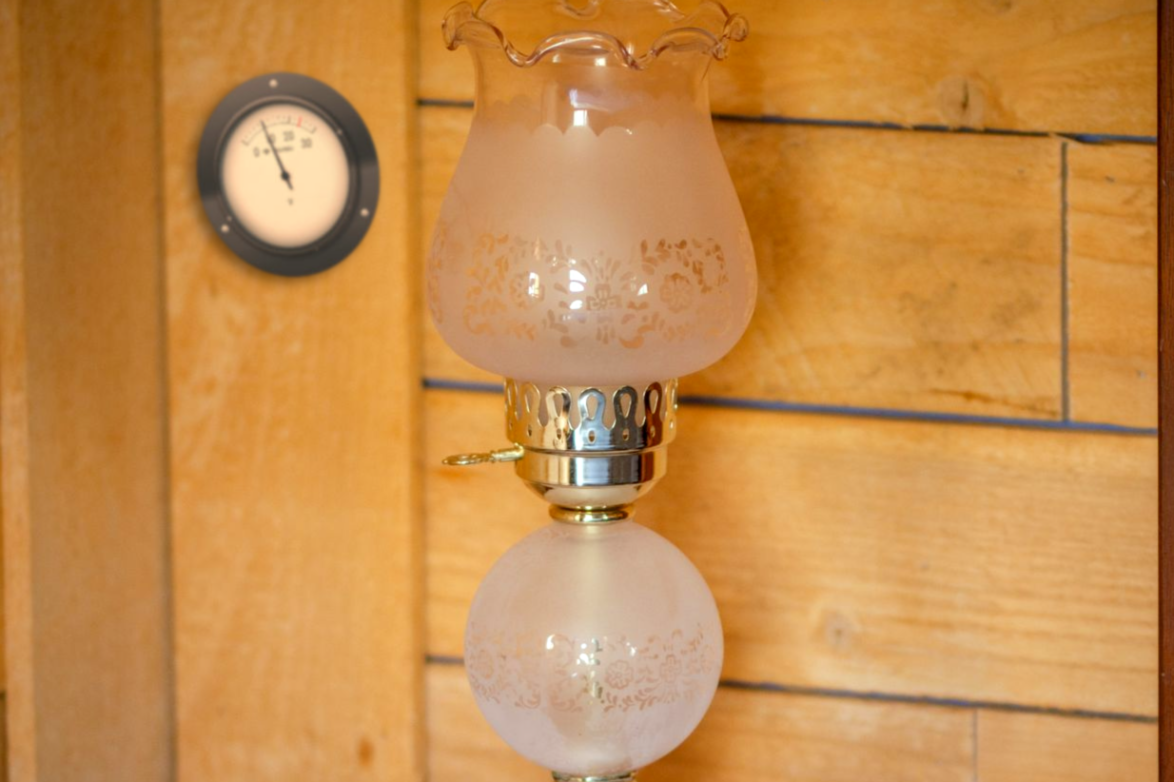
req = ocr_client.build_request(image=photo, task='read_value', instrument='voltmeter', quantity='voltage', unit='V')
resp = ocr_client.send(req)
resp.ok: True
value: 10 V
